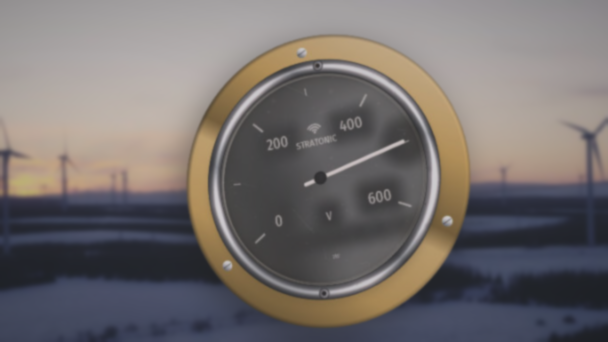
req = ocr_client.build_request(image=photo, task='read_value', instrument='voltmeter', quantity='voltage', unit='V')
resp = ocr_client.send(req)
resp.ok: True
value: 500 V
